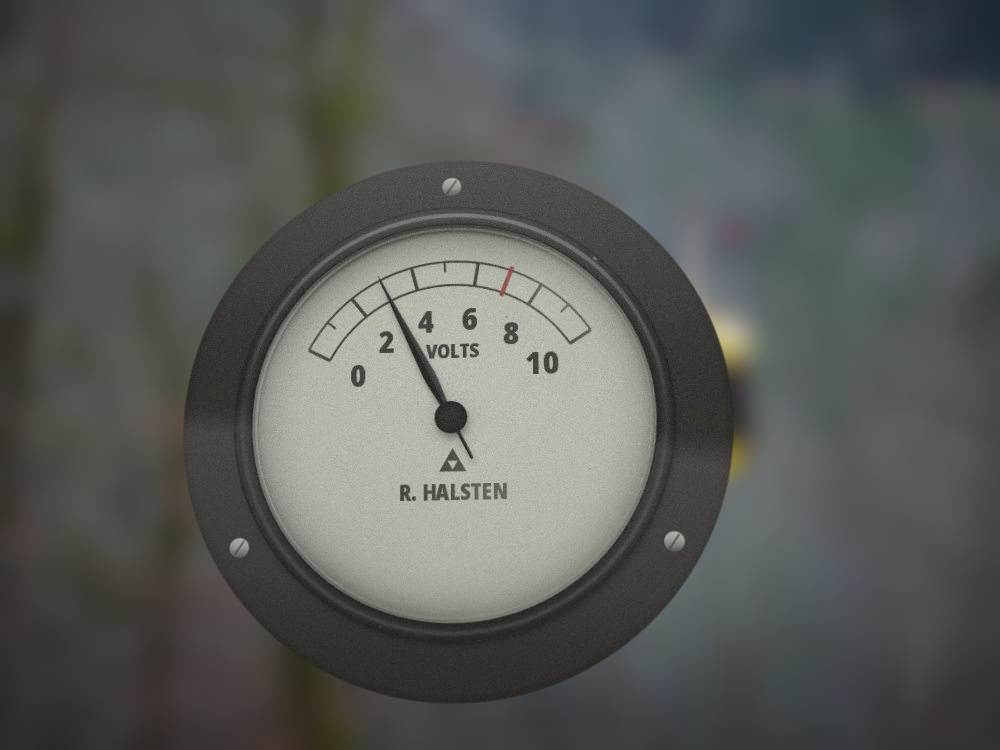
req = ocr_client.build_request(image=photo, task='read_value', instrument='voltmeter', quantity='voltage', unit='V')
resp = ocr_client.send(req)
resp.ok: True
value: 3 V
